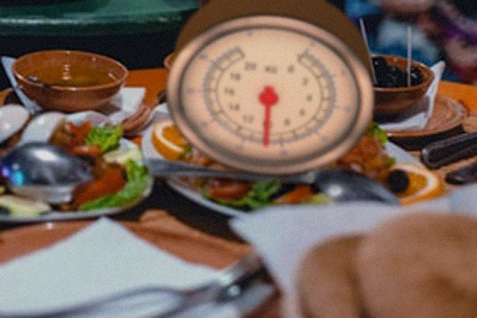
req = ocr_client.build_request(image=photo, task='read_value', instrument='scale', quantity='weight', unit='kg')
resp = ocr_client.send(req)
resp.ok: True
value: 10 kg
